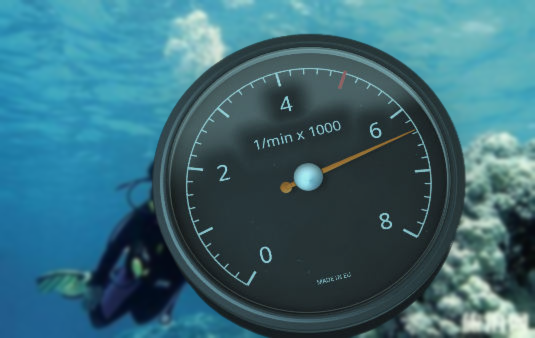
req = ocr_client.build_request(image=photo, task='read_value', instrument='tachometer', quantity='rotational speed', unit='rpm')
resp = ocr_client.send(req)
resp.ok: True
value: 6400 rpm
